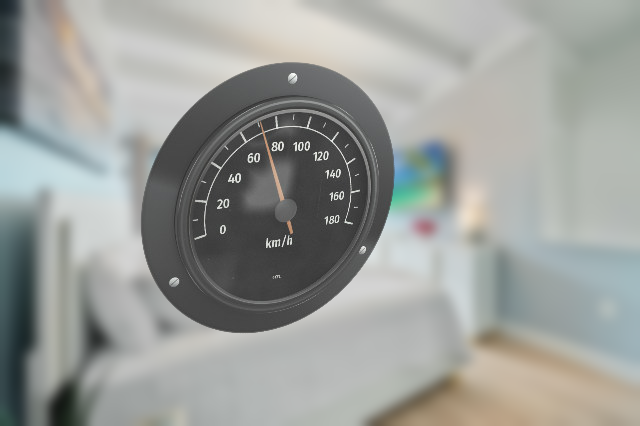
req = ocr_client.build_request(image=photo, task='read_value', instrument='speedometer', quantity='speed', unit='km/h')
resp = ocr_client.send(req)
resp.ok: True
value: 70 km/h
